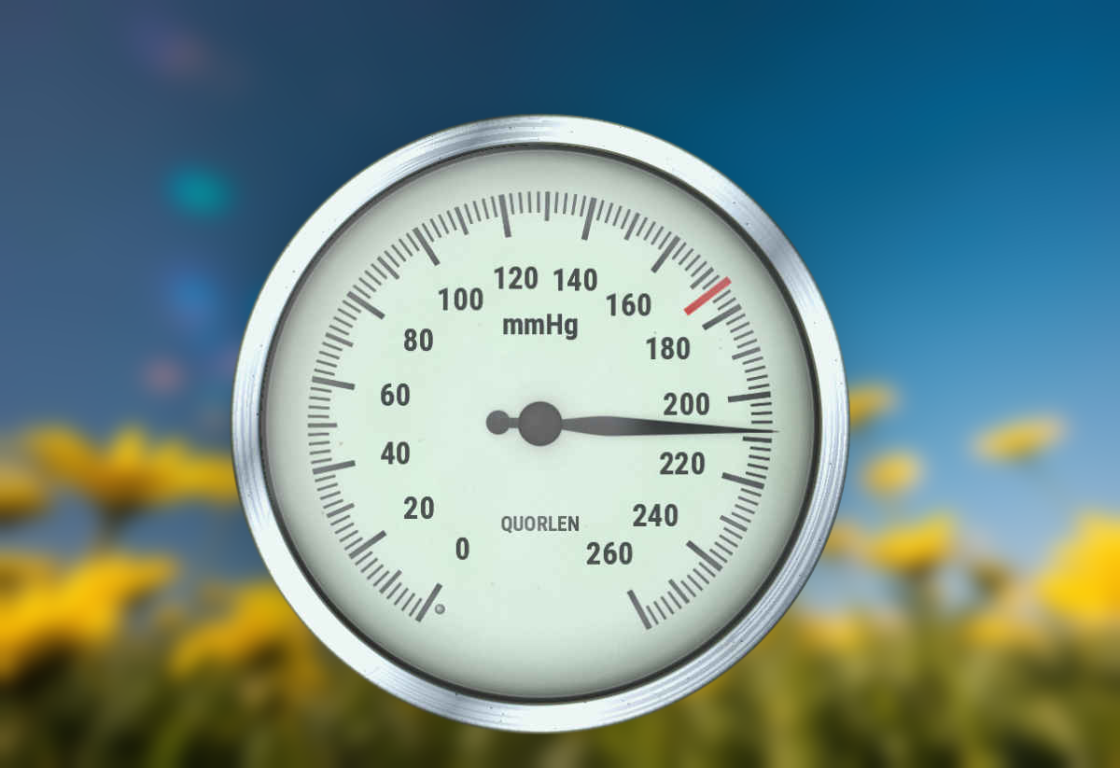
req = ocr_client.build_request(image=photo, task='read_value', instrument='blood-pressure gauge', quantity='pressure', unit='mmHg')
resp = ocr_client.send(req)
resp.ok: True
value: 208 mmHg
